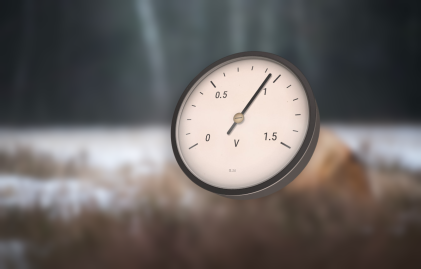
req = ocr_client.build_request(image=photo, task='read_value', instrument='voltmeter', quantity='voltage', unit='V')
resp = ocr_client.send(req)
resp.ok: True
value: 0.95 V
